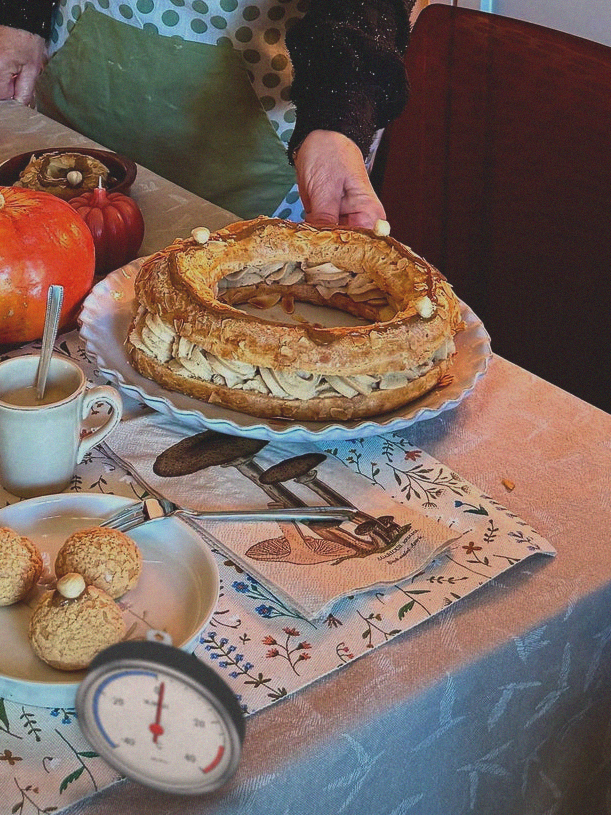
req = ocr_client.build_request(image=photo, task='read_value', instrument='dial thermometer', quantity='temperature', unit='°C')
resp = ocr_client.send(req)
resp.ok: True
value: 2 °C
